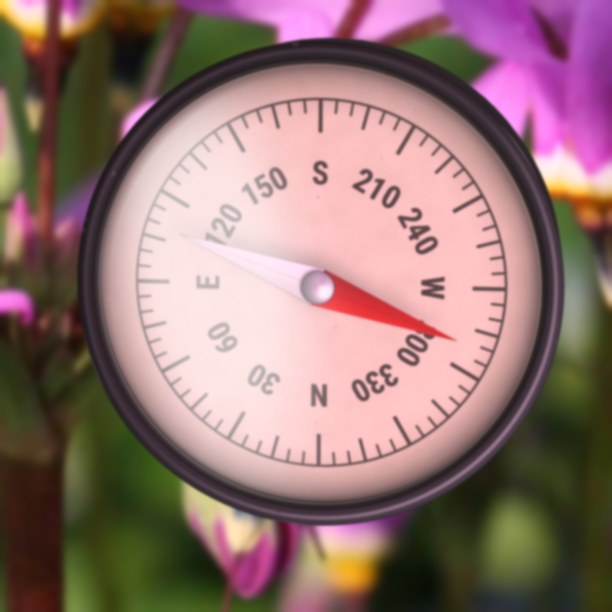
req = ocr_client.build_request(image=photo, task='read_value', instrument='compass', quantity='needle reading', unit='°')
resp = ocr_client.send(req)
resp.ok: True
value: 290 °
